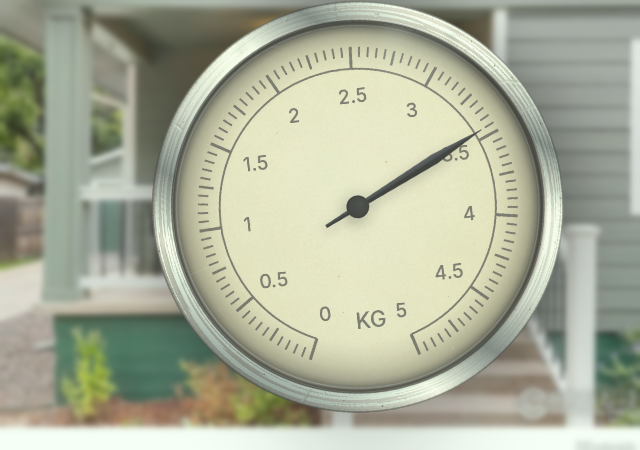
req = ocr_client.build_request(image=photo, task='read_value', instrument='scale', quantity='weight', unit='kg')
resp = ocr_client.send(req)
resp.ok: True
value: 3.45 kg
